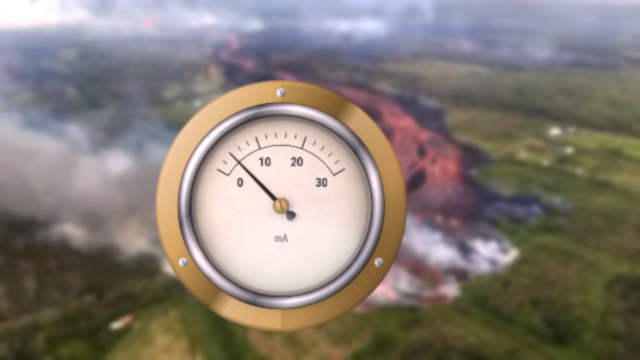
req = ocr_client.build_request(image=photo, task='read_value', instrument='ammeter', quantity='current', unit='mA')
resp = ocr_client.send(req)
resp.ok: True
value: 4 mA
